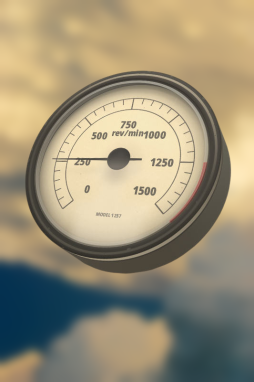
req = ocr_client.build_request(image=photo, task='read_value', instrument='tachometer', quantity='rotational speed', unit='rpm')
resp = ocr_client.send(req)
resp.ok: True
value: 250 rpm
